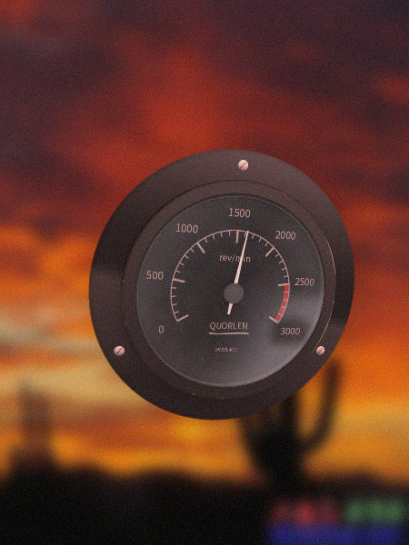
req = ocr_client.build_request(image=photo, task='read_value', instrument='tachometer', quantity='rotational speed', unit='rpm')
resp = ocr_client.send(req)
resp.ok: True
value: 1600 rpm
